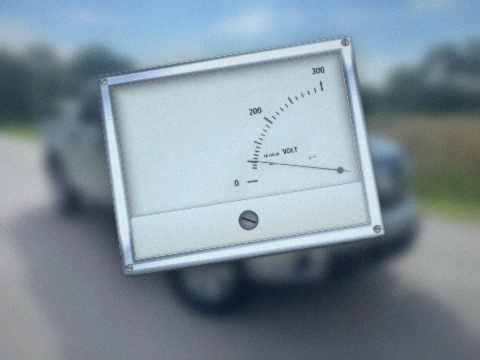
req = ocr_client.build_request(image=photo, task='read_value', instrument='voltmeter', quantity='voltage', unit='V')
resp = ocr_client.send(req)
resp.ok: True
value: 100 V
